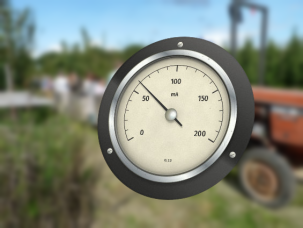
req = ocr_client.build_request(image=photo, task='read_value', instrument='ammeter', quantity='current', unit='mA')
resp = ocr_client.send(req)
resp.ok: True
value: 60 mA
